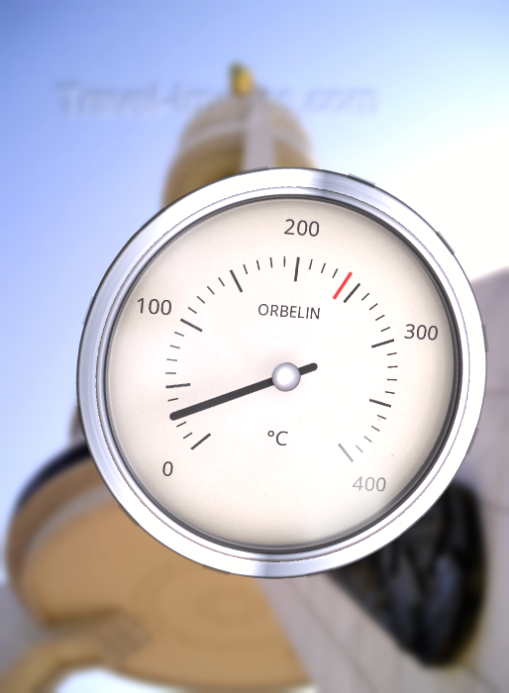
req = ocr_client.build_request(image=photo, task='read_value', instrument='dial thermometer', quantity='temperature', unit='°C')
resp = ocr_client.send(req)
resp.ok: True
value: 30 °C
